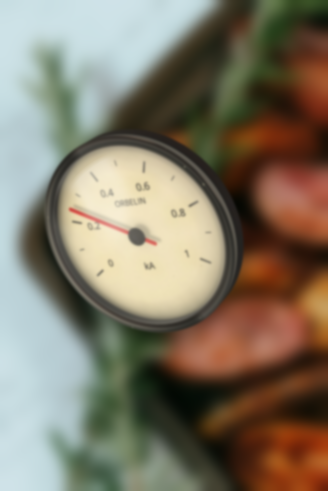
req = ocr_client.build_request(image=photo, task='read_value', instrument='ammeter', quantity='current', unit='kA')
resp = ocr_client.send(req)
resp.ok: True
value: 0.25 kA
